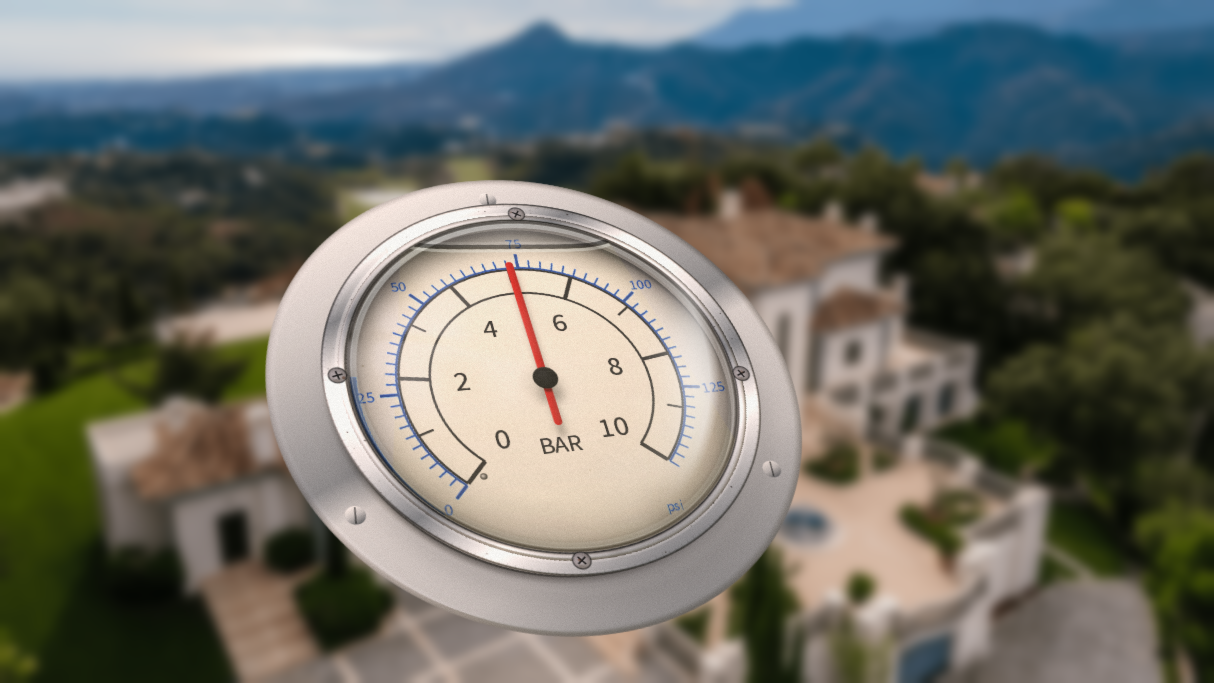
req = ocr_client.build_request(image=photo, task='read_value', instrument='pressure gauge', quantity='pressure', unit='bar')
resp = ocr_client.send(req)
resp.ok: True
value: 5 bar
